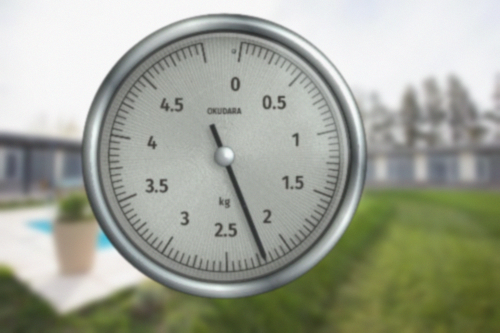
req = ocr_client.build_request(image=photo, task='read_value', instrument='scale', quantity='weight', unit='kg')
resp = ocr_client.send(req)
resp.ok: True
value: 2.2 kg
